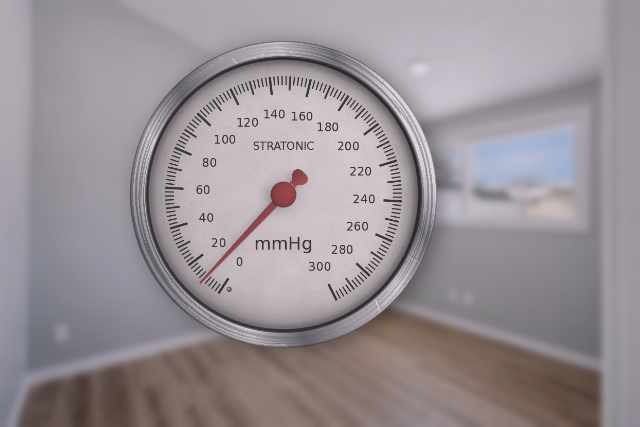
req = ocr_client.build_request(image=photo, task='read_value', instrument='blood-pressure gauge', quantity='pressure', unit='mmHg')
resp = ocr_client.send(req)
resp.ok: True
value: 10 mmHg
